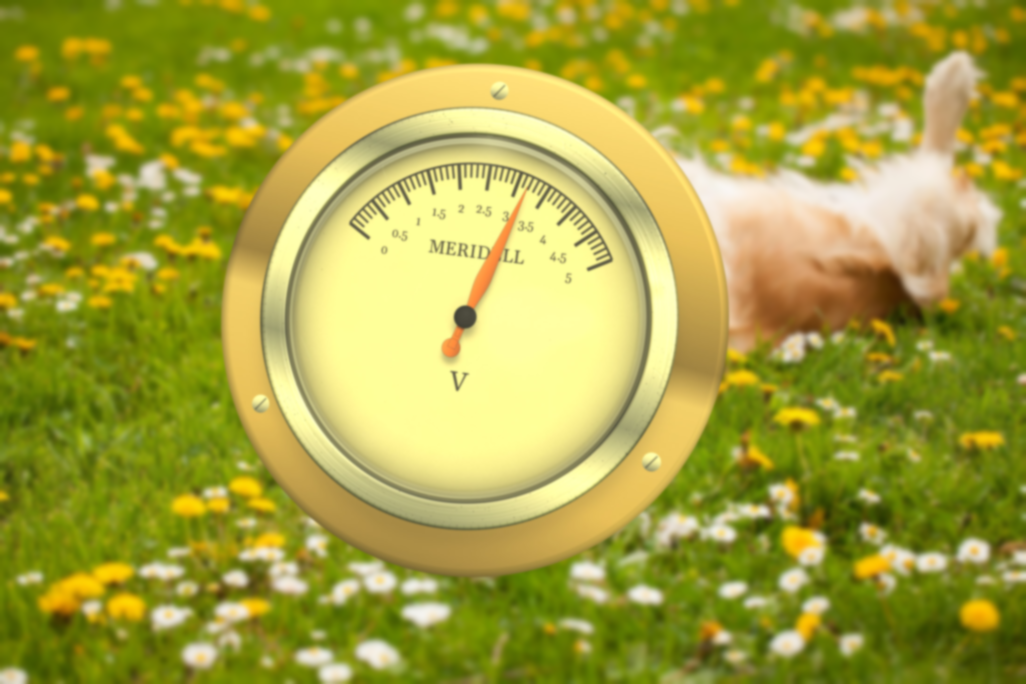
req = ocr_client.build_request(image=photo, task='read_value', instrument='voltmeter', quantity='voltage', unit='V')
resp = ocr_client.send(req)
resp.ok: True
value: 3.2 V
